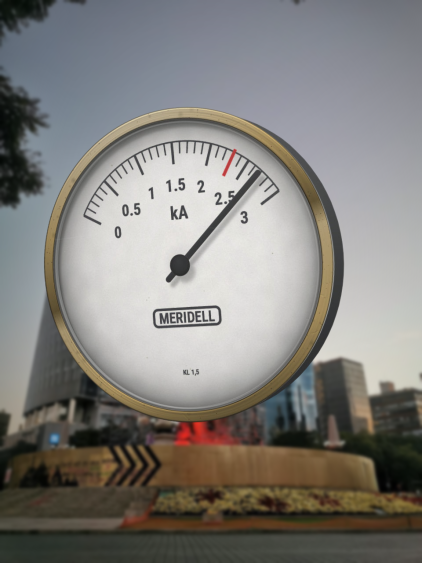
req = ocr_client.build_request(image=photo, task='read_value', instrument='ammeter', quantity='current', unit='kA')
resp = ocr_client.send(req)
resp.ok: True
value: 2.7 kA
